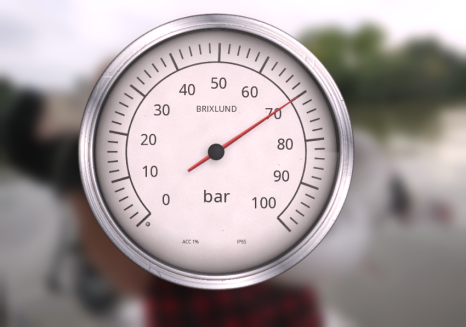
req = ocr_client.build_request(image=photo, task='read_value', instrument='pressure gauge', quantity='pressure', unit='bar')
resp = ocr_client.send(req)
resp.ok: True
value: 70 bar
